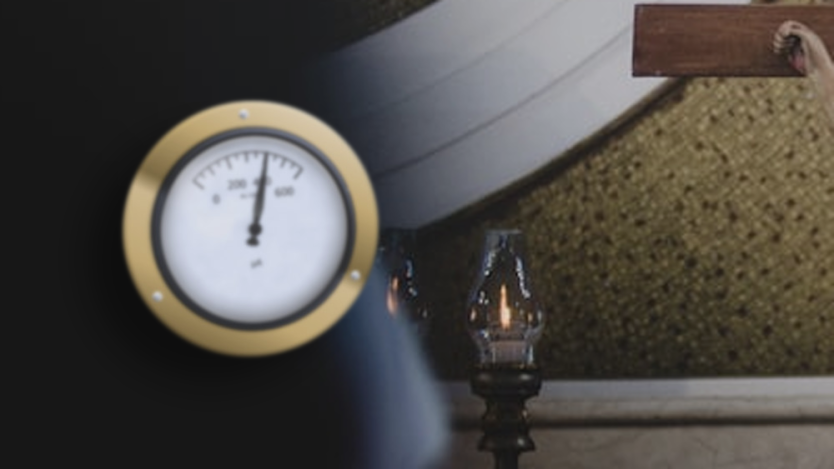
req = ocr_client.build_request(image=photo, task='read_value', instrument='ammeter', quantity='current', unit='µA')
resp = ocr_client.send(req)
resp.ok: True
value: 400 µA
